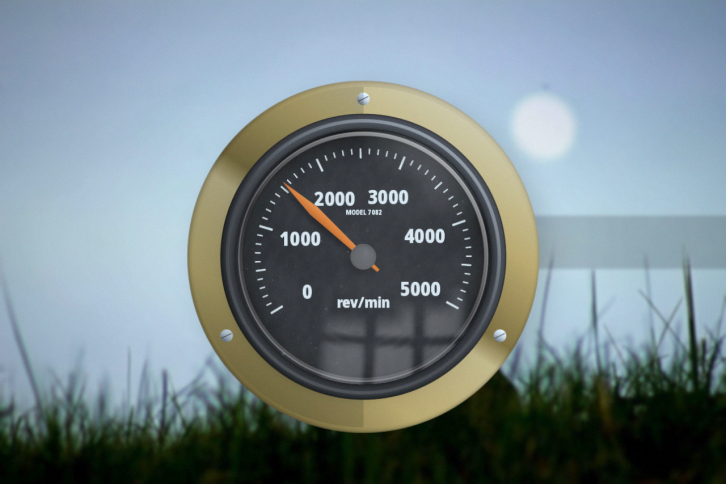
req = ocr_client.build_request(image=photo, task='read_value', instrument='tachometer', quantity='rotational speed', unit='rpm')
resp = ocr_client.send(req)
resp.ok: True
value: 1550 rpm
